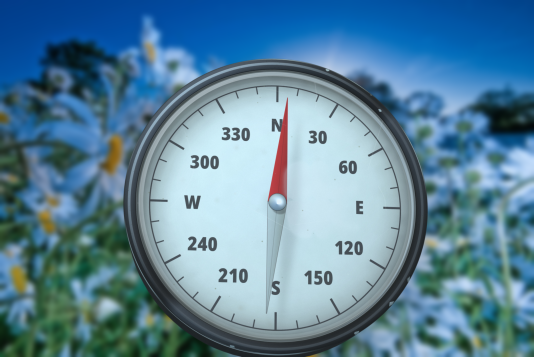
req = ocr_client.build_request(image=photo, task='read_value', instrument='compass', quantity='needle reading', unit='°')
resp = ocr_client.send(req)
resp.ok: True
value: 5 °
